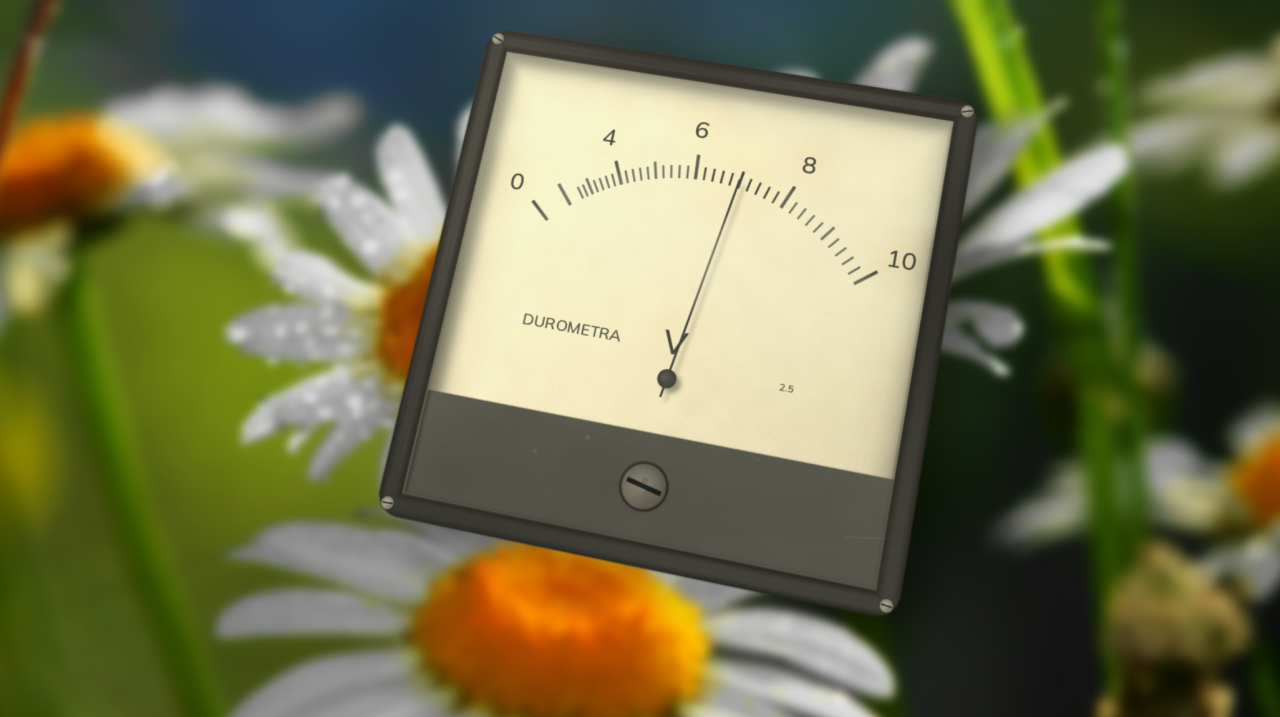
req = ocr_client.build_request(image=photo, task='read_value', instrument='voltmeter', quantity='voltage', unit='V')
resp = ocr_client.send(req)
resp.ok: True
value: 7 V
